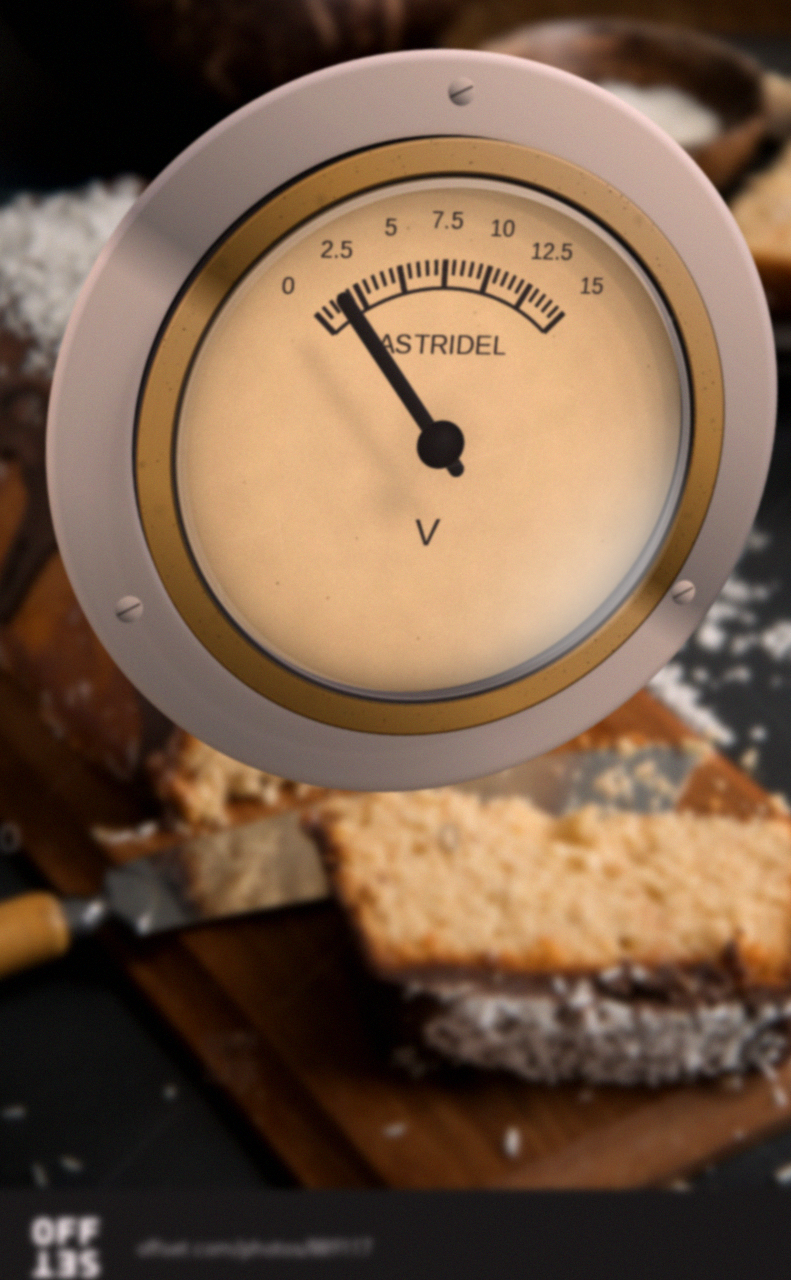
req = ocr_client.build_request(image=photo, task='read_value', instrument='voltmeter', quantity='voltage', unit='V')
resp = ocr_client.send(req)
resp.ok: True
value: 1.5 V
